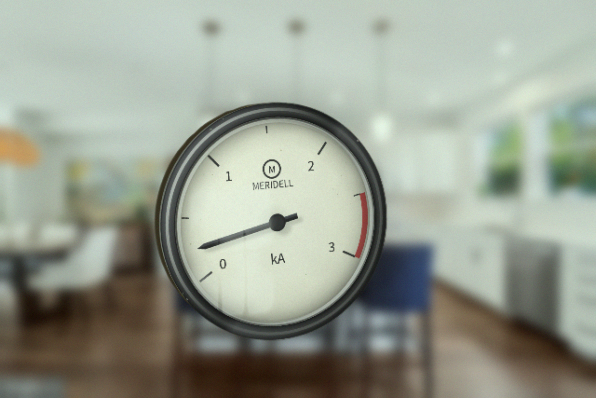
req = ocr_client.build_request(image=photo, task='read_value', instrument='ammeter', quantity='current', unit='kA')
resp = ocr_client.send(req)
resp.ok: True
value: 0.25 kA
